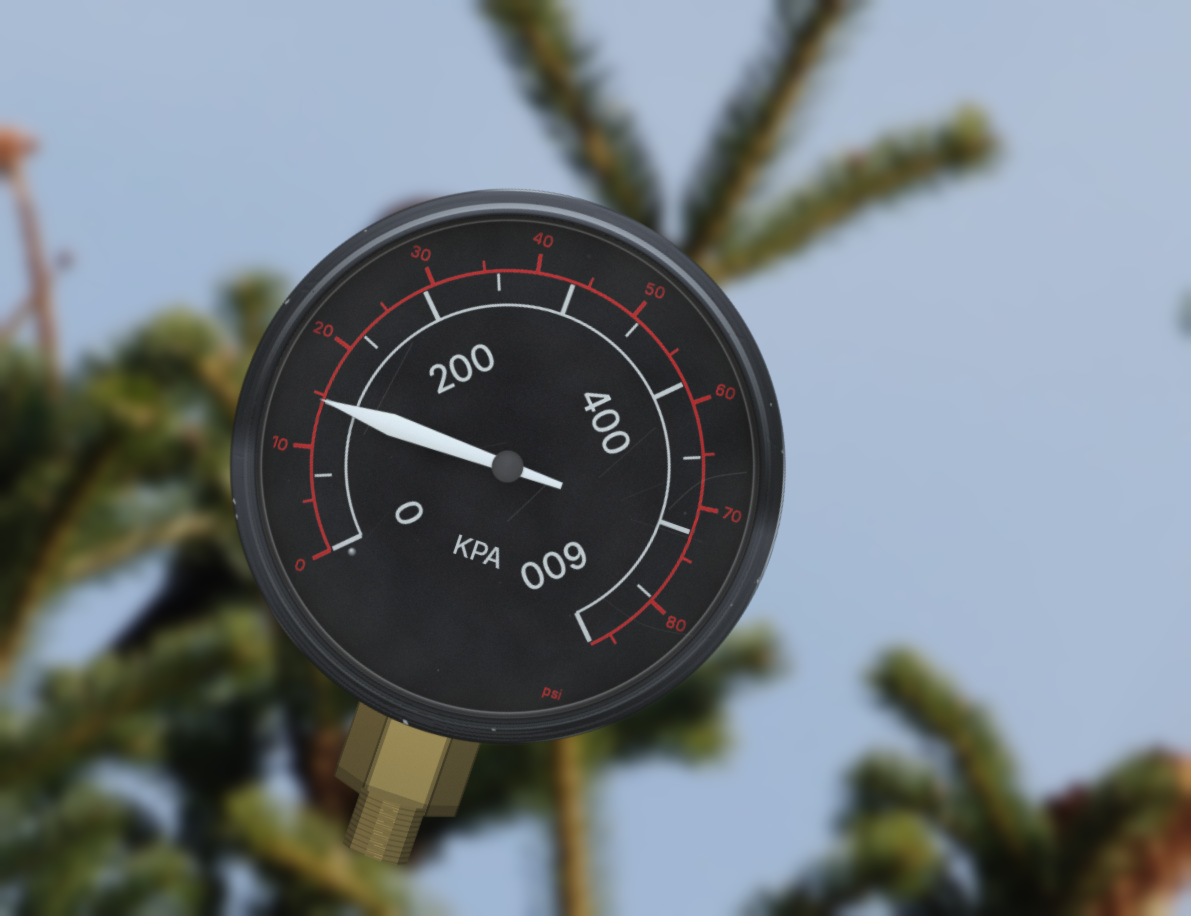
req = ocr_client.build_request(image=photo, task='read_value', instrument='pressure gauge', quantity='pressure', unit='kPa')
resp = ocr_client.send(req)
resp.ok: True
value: 100 kPa
